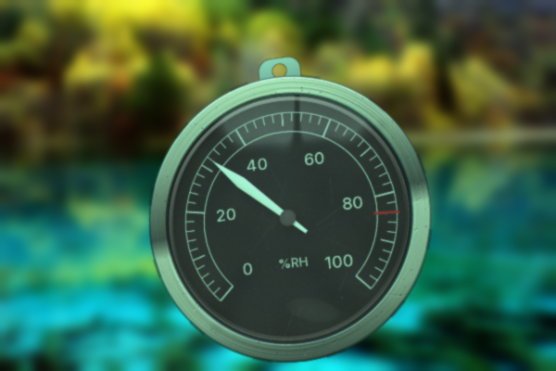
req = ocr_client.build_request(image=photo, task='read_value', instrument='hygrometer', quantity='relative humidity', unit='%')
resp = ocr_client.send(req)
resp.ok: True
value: 32 %
